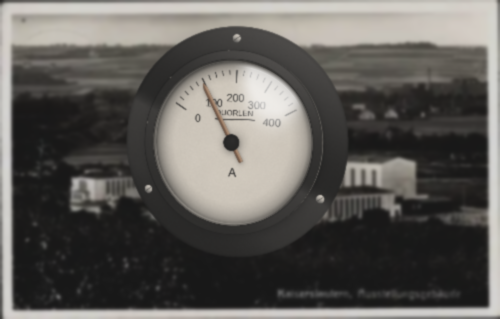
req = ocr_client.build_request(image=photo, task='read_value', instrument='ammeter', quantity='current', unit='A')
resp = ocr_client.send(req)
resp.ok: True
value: 100 A
